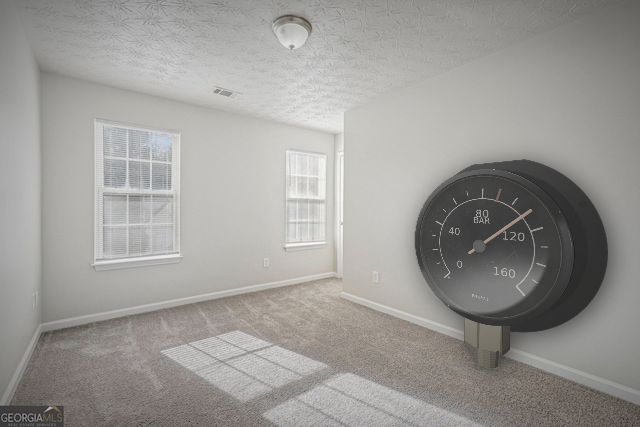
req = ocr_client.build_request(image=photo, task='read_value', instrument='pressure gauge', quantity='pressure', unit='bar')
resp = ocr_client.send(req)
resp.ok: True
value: 110 bar
